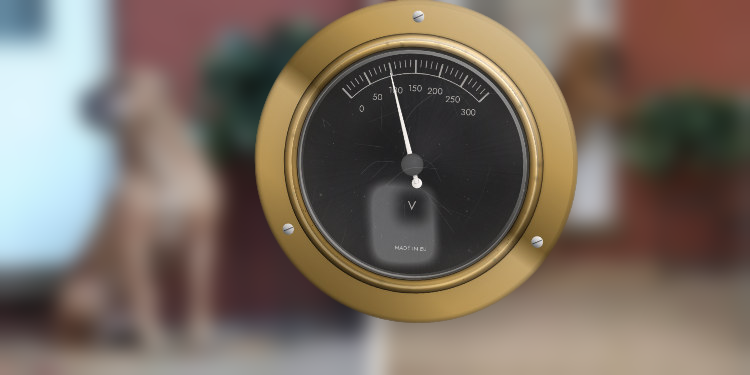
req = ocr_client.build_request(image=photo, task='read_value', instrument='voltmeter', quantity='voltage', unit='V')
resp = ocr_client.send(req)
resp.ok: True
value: 100 V
